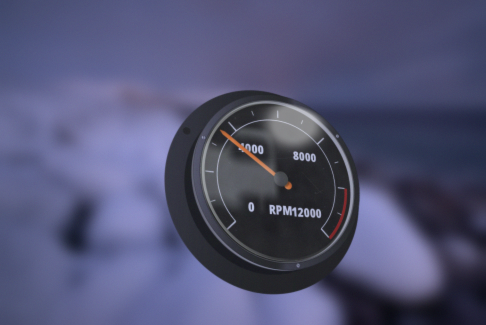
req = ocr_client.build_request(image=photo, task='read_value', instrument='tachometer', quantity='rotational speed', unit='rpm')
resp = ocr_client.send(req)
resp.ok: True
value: 3500 rpm
